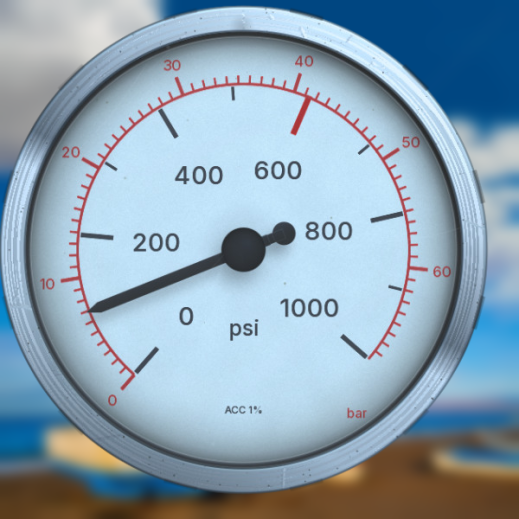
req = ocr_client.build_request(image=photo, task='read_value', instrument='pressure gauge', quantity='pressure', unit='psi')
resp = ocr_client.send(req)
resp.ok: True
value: 100 psi
